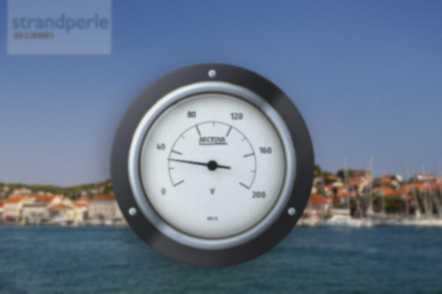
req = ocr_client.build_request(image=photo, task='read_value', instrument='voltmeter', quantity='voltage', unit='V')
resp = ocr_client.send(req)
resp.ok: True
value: 30 V
